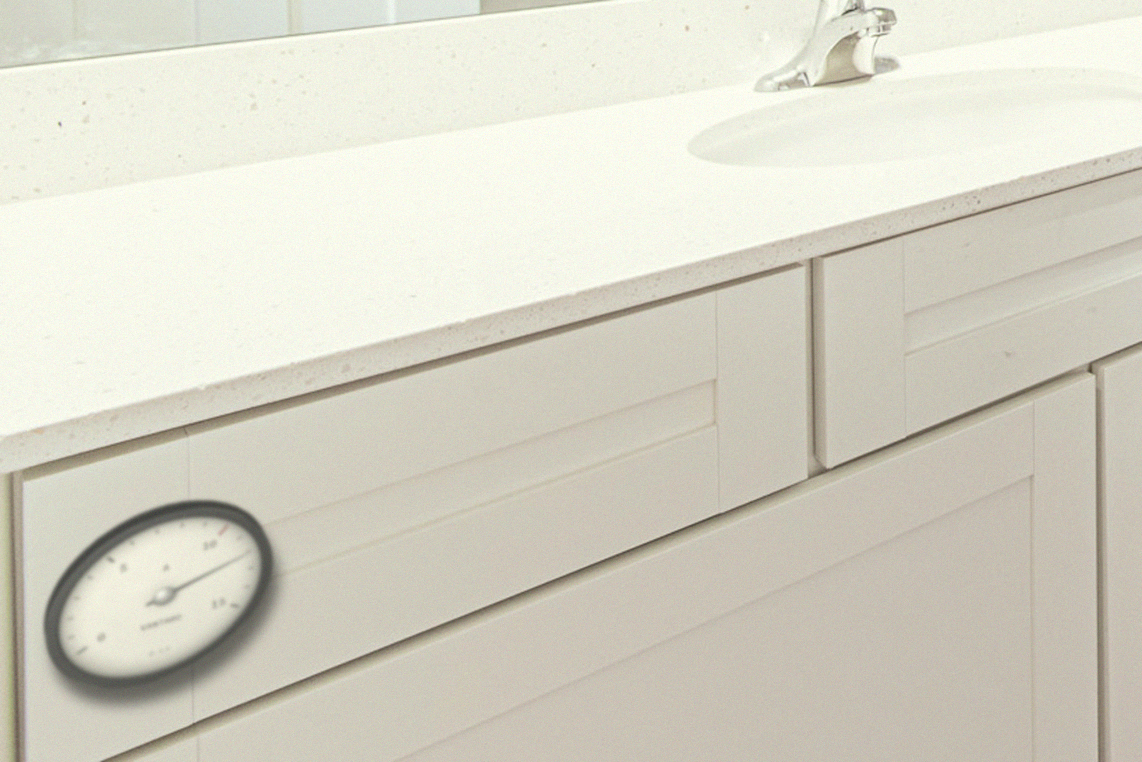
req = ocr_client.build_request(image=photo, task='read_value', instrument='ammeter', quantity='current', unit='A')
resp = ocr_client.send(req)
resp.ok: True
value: 12 A
